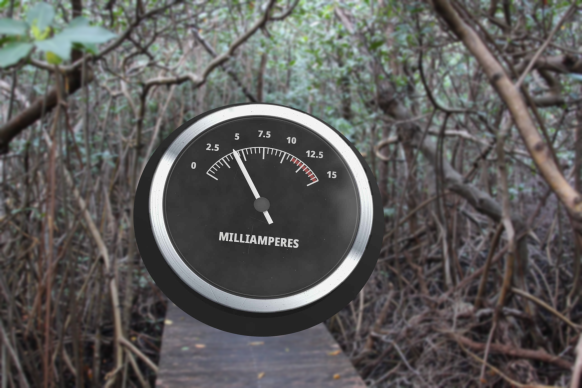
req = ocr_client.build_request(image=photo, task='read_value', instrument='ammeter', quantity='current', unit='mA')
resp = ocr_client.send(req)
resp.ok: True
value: 4 mA
